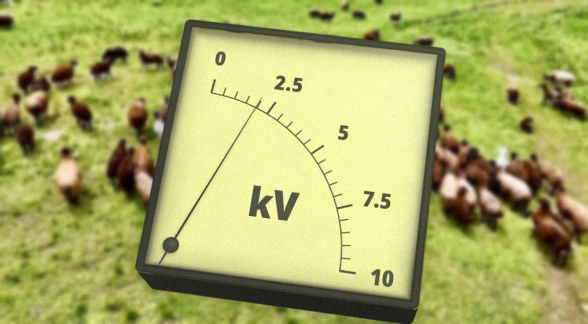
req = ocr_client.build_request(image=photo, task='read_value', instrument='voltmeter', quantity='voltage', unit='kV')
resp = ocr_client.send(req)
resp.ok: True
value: 2 kV
